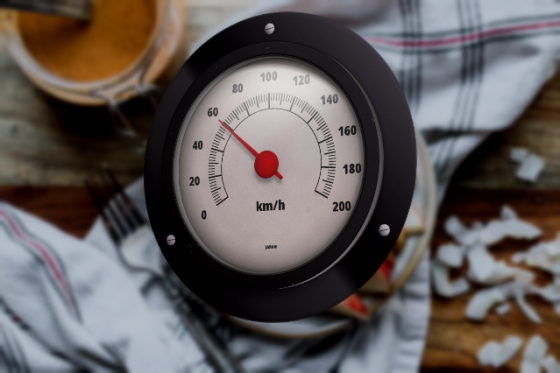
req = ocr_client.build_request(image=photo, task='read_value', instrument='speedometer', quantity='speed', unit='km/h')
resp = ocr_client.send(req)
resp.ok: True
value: 60 km/h
